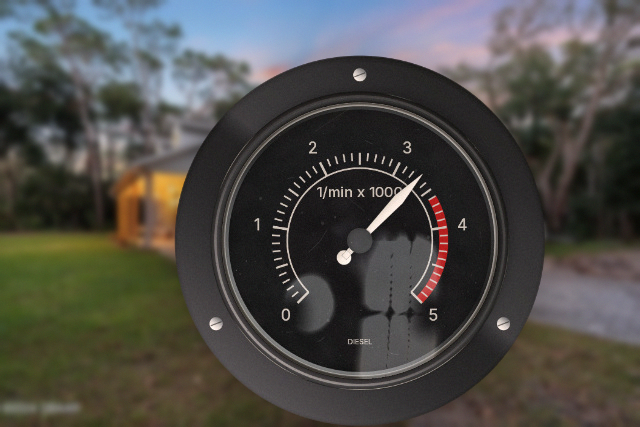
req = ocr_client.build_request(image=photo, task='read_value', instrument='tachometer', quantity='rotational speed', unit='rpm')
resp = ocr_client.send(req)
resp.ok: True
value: 3300 rpm
